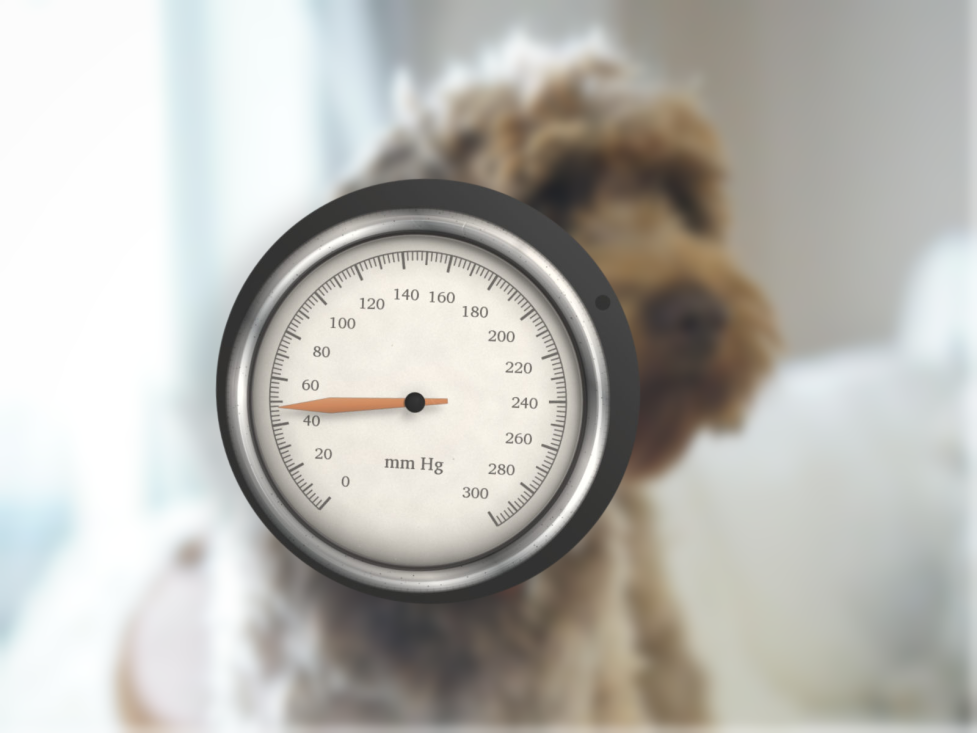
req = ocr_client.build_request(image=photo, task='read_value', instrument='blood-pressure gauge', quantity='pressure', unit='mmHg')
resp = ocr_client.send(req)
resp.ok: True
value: 48 mmHg
